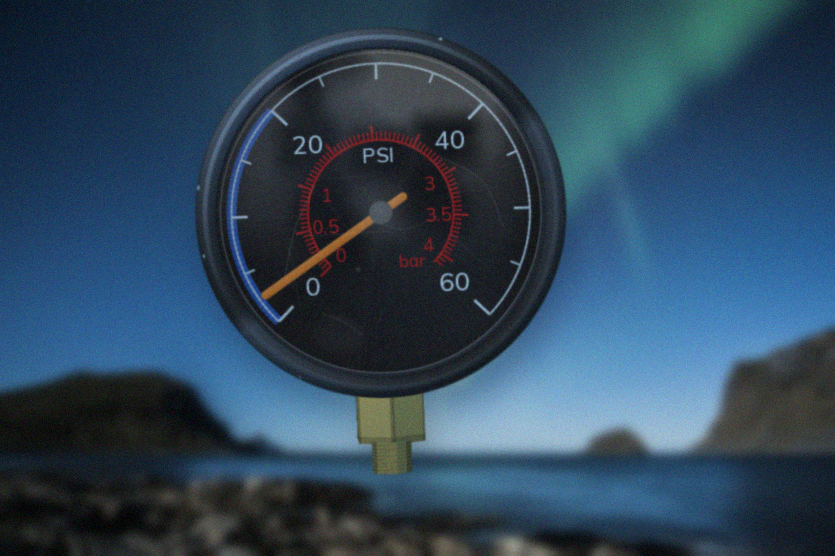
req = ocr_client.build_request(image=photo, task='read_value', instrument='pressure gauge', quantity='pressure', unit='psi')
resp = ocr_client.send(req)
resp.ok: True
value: 2.5 psi
